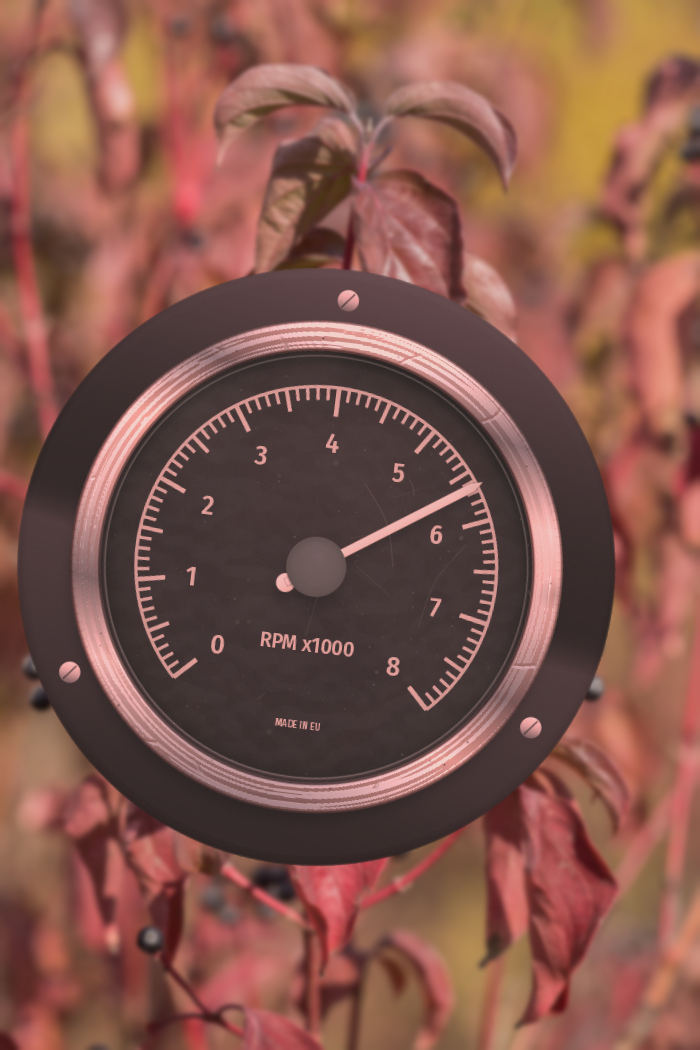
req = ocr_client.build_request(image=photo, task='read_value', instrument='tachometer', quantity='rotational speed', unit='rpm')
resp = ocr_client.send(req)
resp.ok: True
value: 5650 rpm
